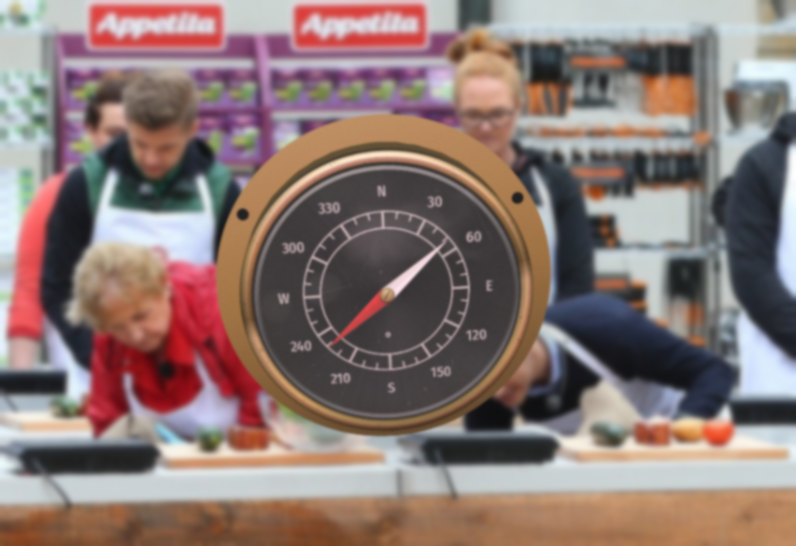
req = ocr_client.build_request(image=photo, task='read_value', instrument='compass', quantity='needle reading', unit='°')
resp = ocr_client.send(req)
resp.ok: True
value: 230 °
